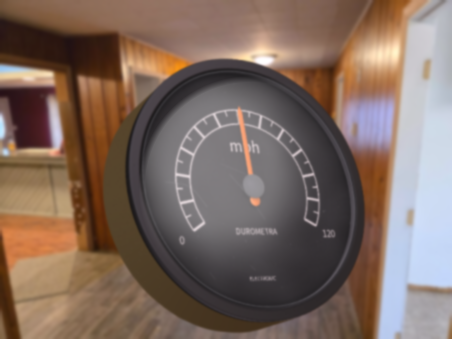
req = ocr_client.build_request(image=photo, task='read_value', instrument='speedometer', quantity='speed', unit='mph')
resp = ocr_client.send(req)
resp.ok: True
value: 60 mph
